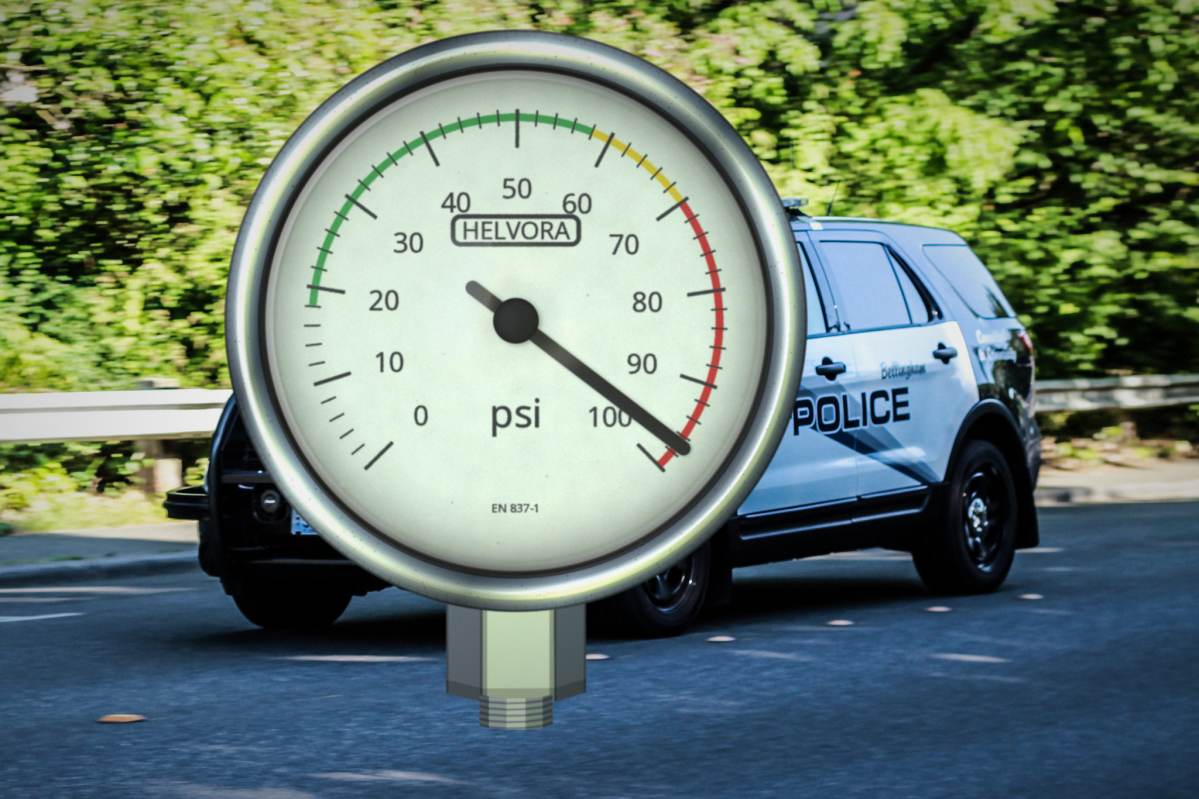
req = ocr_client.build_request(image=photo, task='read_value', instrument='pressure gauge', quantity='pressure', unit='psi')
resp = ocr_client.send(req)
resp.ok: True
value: 97 psi
